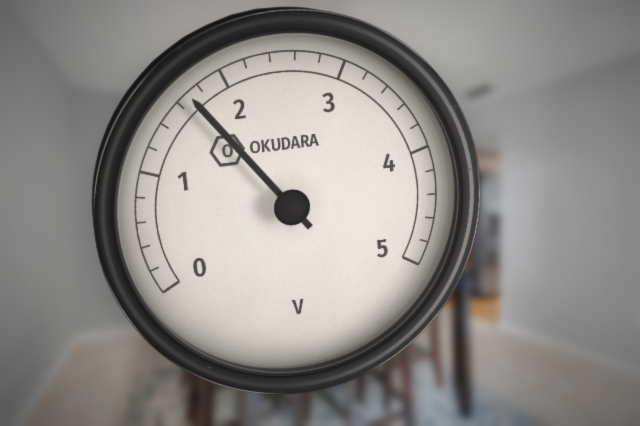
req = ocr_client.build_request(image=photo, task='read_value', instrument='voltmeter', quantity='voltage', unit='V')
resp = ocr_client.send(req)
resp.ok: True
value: 1.7 V
